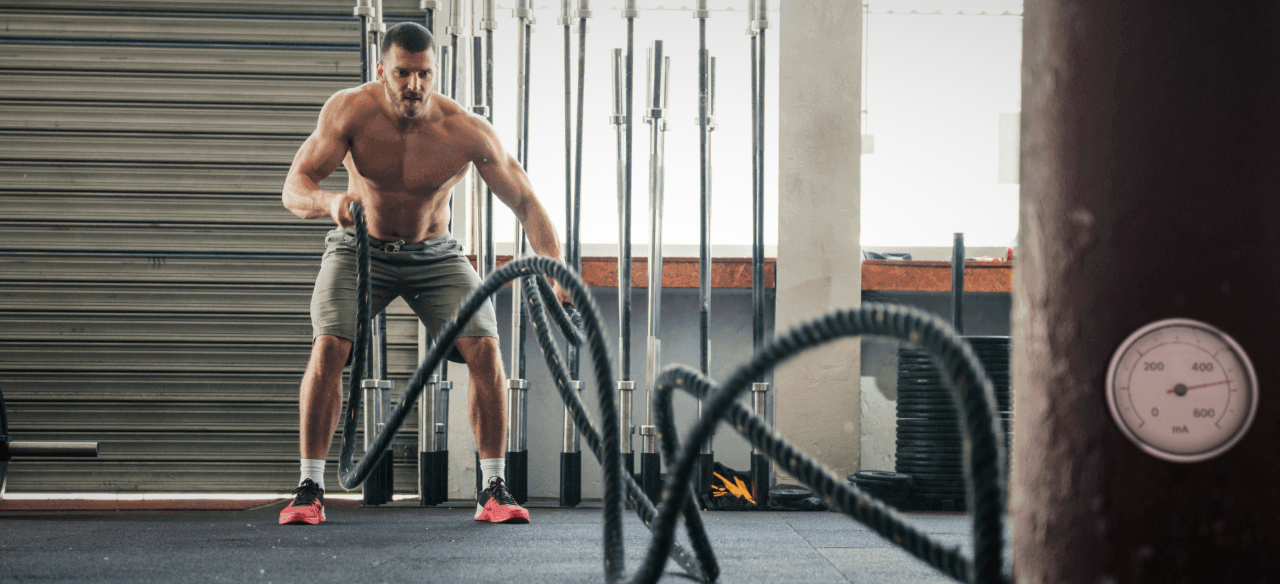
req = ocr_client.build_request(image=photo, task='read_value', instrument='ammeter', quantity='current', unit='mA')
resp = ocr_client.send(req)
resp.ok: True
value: 475 mA
